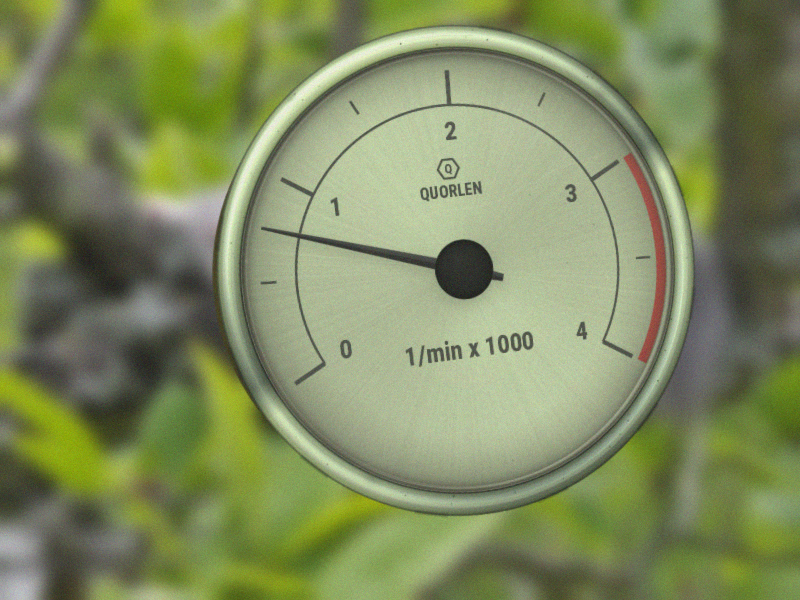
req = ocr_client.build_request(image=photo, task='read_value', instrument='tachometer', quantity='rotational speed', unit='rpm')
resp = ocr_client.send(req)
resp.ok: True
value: 750 rpm
